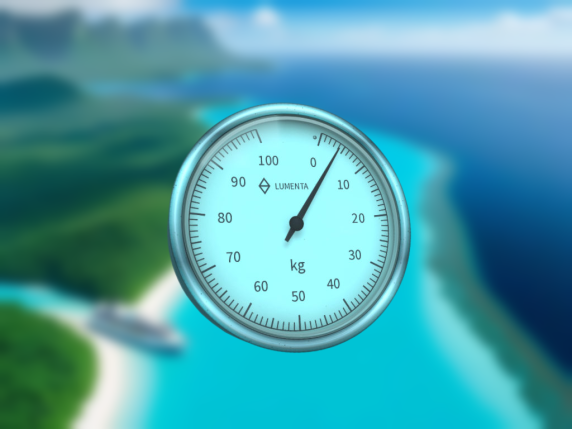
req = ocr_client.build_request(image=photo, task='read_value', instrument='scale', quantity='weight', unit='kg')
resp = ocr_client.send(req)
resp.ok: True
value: 4 kg
